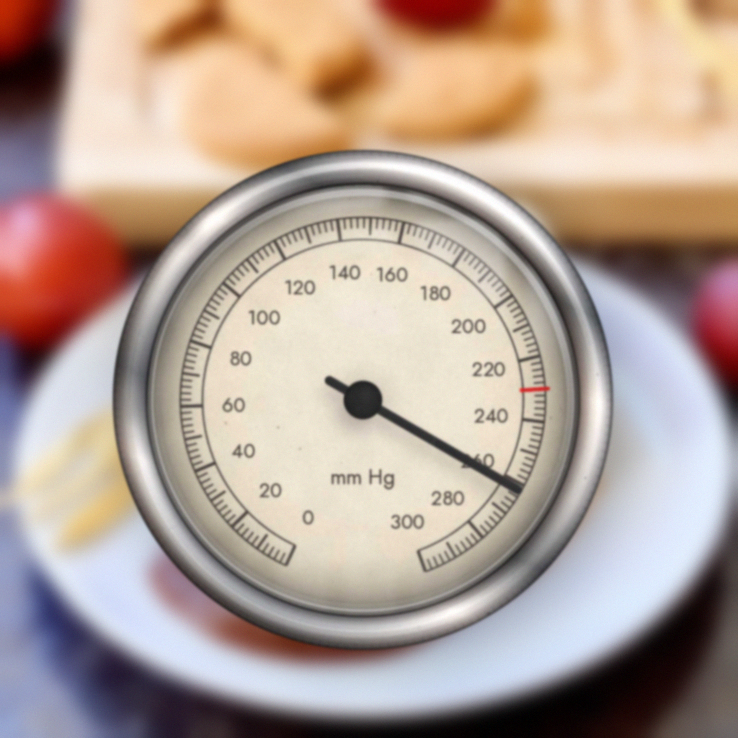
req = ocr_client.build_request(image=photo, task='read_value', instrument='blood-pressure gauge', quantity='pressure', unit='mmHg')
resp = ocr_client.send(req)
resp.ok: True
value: 262 mmHg
